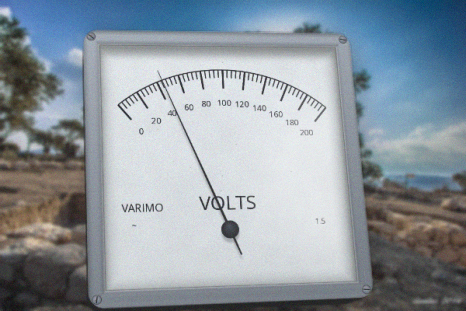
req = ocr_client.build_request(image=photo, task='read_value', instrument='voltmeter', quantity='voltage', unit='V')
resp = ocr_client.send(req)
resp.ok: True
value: 44 V
